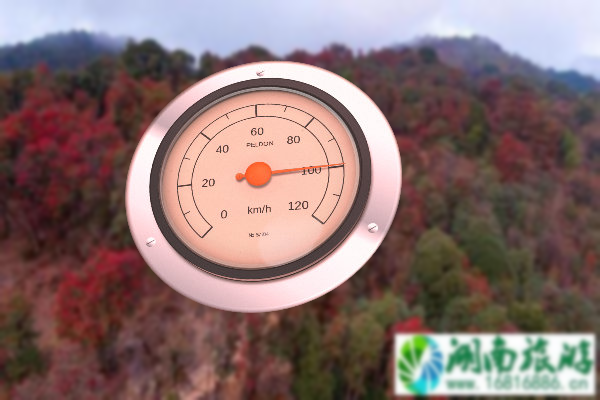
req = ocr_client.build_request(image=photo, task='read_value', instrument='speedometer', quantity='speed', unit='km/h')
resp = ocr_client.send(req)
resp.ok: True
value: 100 km/h
